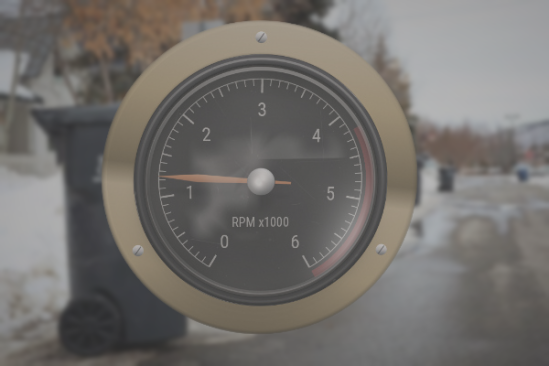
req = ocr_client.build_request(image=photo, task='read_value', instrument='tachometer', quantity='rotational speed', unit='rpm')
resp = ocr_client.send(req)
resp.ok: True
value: 1250 rpm
